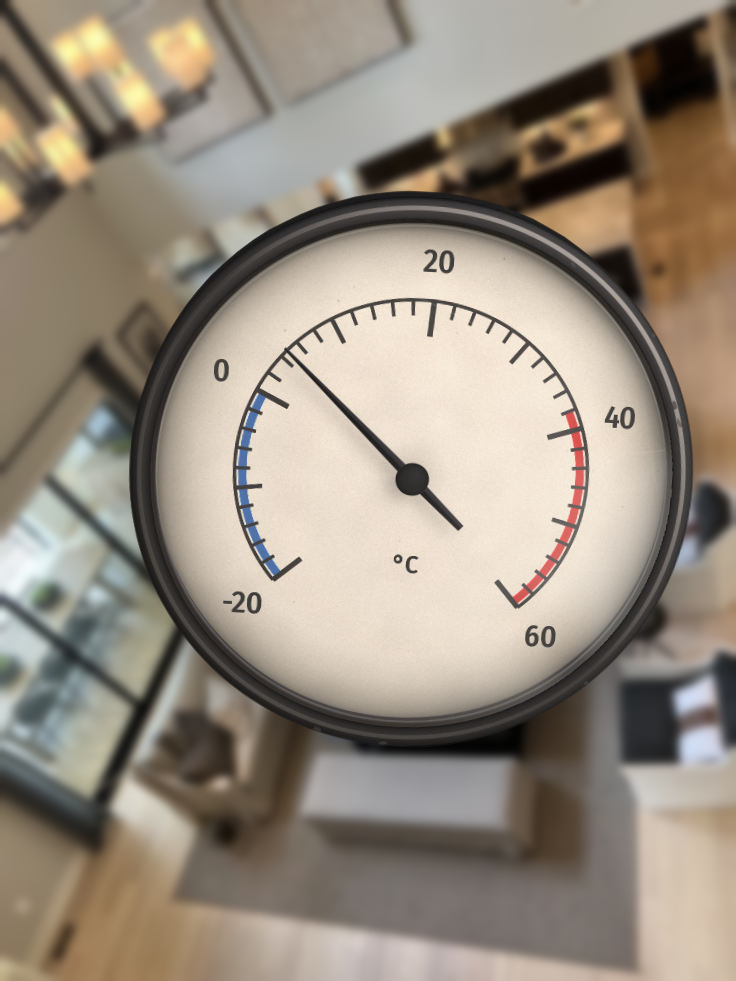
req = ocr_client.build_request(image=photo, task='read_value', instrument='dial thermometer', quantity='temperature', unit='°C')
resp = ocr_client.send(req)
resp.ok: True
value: 5 °C
